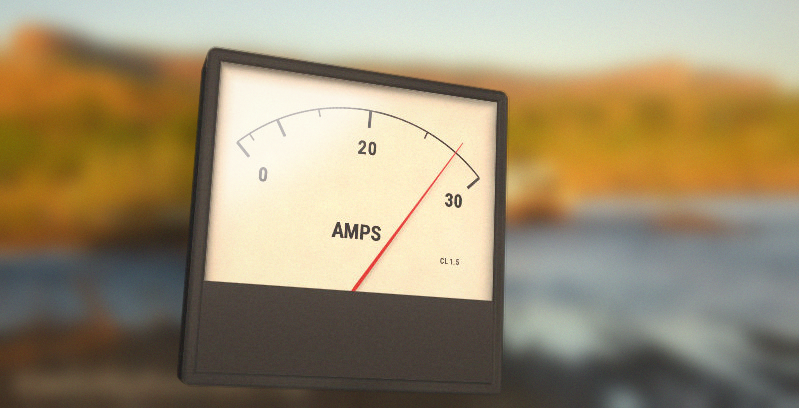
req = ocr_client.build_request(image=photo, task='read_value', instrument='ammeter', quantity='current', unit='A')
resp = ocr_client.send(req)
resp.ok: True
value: 27.5 A
